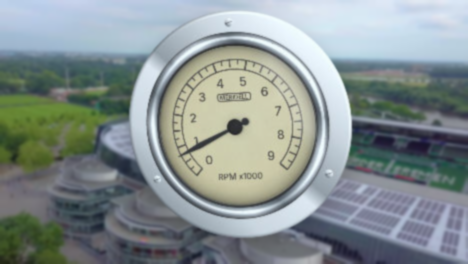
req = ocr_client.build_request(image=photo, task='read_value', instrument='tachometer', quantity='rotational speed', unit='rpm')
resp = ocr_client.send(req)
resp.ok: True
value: 750 rpm
